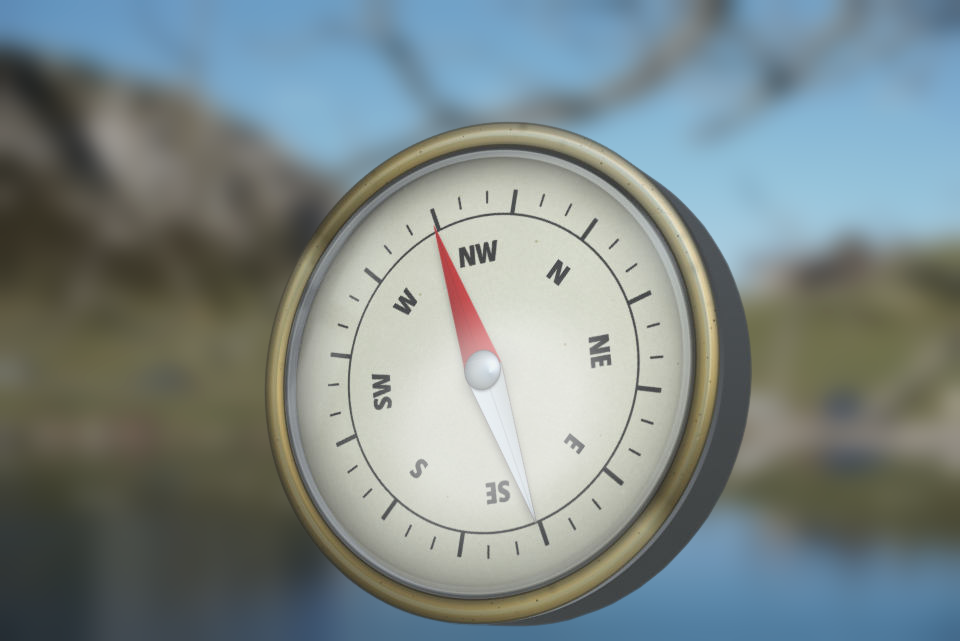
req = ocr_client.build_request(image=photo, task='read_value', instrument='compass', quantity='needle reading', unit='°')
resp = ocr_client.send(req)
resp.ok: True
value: 300 °
